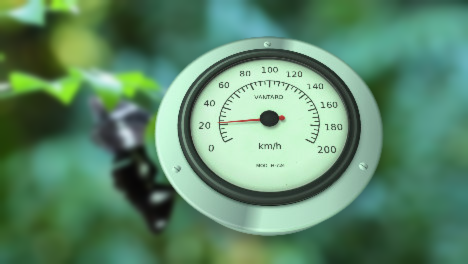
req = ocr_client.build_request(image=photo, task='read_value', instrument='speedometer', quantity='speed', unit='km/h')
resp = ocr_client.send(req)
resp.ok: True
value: 20 km/h
